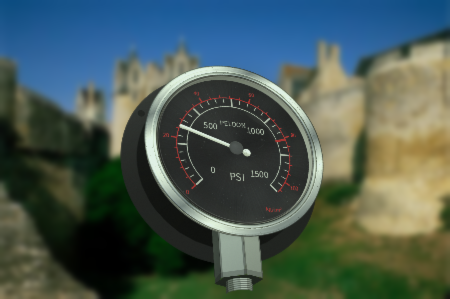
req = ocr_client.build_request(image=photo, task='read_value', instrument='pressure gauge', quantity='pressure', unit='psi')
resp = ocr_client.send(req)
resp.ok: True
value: 350 psi
